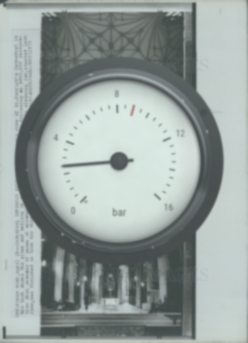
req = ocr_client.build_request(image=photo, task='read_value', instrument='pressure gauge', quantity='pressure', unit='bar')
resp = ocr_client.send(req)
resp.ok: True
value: 2.5 bar
